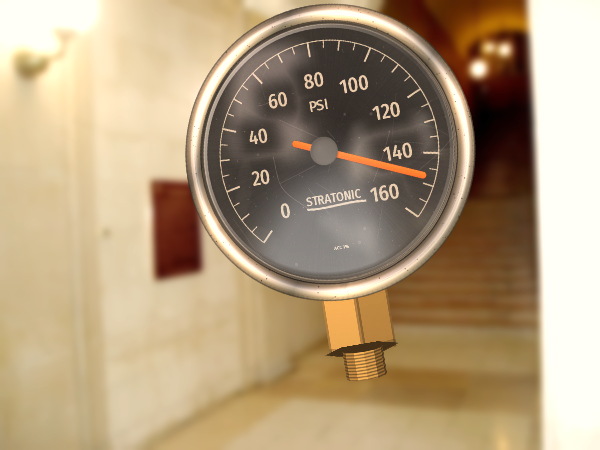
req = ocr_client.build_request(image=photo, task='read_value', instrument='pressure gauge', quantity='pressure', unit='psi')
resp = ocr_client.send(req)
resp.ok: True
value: 147.5 psi
